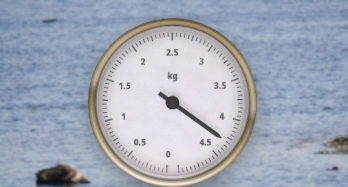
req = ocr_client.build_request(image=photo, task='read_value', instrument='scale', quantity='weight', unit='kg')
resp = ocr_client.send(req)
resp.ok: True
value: 4.3 kg
